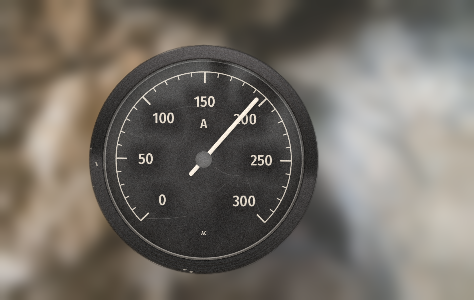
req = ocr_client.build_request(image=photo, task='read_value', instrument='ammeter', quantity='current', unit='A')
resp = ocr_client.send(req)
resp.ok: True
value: 195 A
